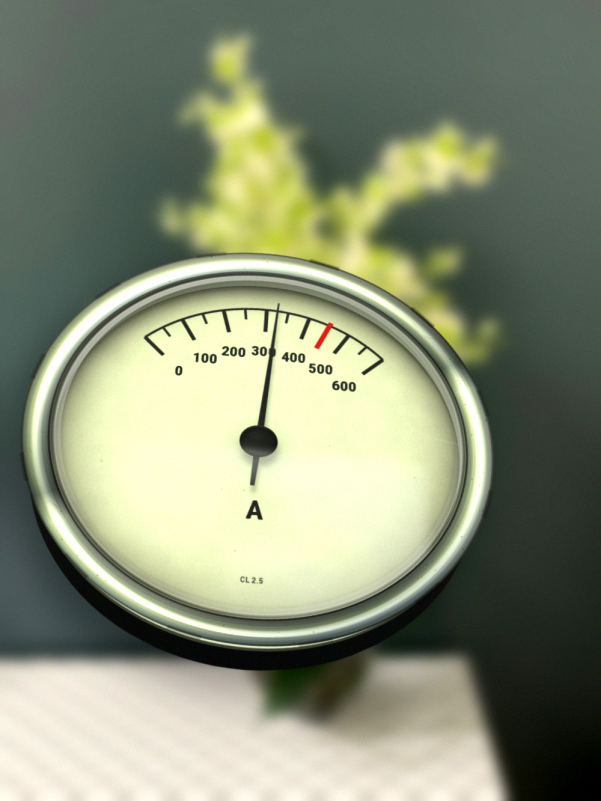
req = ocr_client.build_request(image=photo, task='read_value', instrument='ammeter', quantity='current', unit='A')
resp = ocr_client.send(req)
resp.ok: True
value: 325 A
